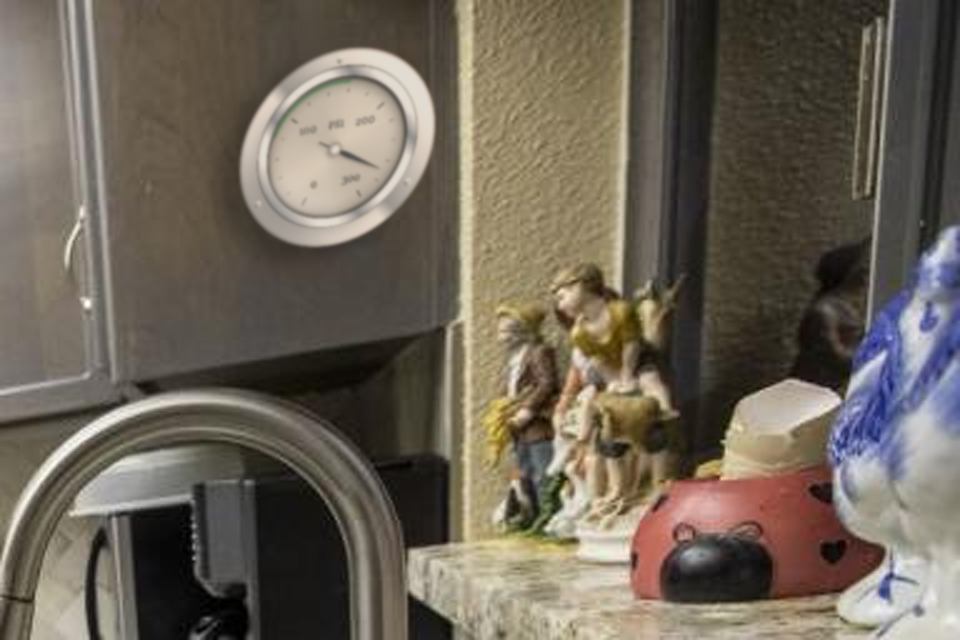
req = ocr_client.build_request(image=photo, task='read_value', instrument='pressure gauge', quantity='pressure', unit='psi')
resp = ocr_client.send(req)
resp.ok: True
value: 270 psi
